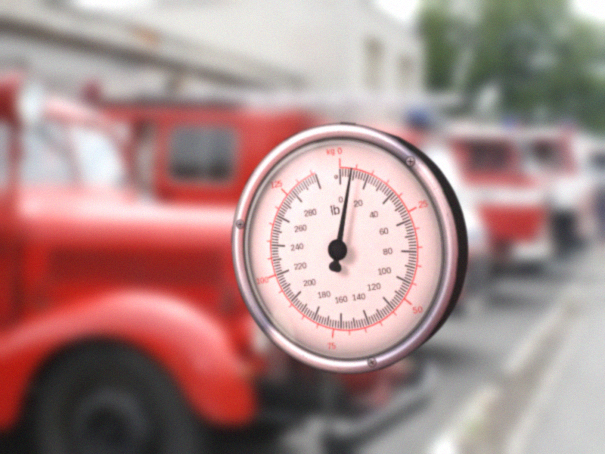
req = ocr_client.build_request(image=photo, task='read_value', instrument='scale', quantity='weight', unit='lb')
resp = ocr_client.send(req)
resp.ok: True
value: 10 lb
